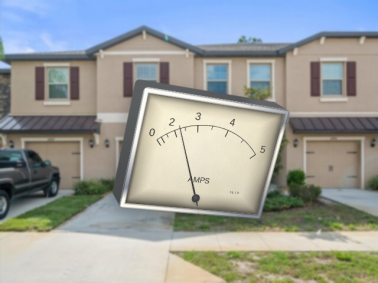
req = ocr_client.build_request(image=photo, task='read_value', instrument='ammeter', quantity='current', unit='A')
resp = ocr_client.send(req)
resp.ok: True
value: 2.25 A
